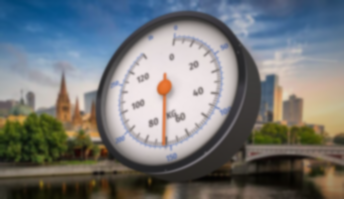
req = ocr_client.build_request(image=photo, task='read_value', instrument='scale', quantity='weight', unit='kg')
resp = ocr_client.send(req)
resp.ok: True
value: 70 kg
